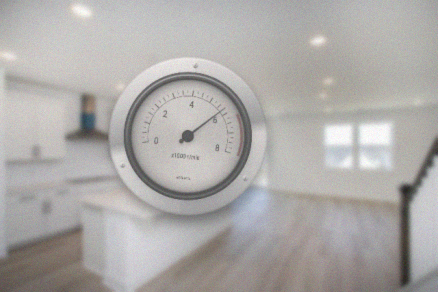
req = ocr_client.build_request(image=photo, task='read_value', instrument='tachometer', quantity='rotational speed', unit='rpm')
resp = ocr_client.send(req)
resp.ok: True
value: 5750 rpm
